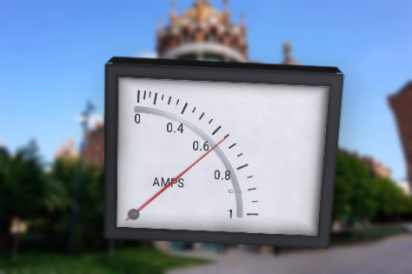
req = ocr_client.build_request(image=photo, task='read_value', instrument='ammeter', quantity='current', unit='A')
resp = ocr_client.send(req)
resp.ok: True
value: 0.65 A
